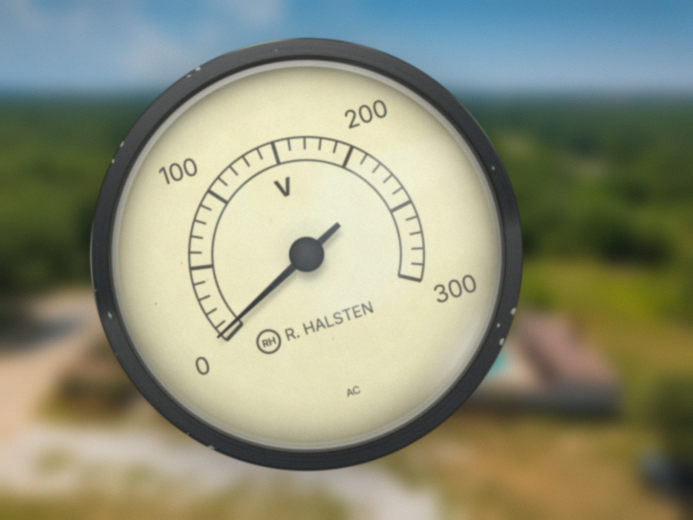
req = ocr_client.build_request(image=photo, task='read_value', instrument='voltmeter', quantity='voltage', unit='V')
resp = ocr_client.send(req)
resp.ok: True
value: 5 V
